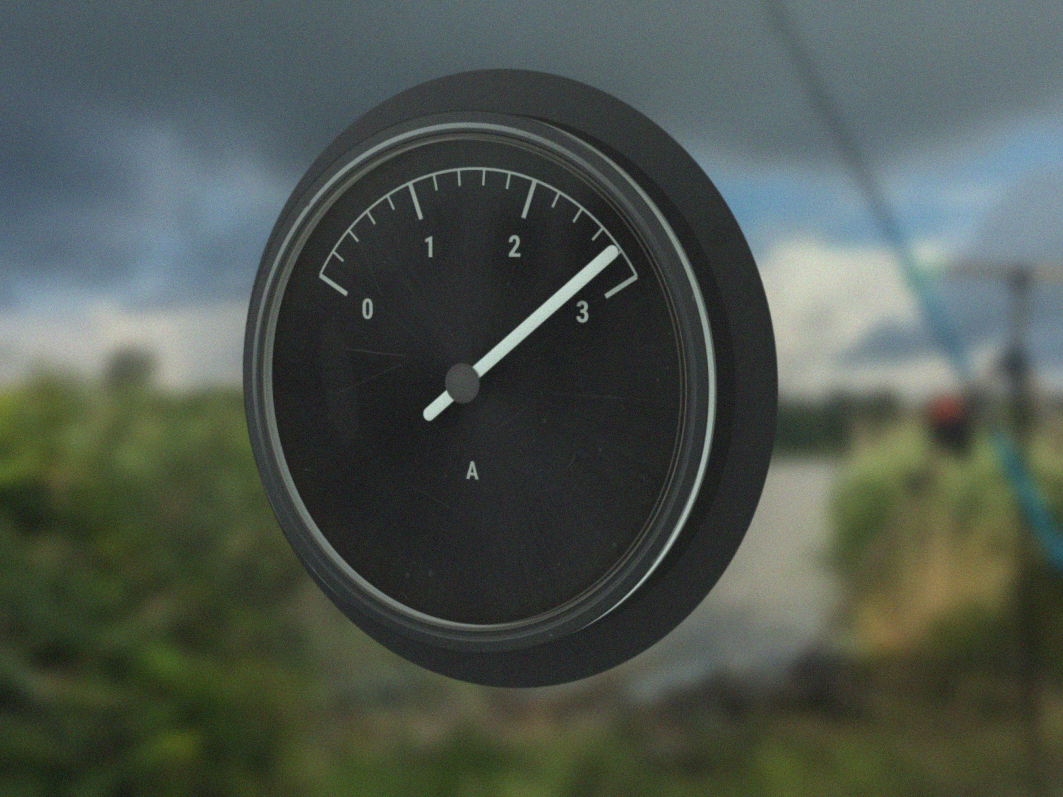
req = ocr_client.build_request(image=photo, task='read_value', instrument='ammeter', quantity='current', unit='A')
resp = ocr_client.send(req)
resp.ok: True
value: 2.8 A
